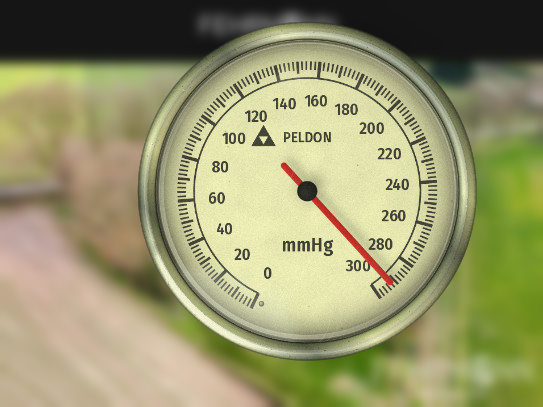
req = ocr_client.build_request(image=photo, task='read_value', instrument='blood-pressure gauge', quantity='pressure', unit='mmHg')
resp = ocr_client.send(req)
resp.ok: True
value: 292 mmHg
